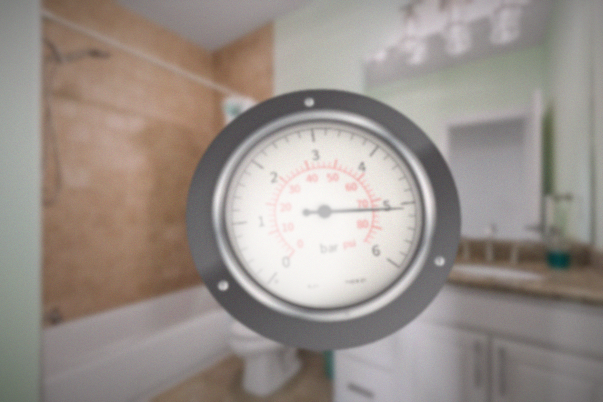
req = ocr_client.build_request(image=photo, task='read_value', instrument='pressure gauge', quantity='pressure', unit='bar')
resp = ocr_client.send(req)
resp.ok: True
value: 5.1 bar
